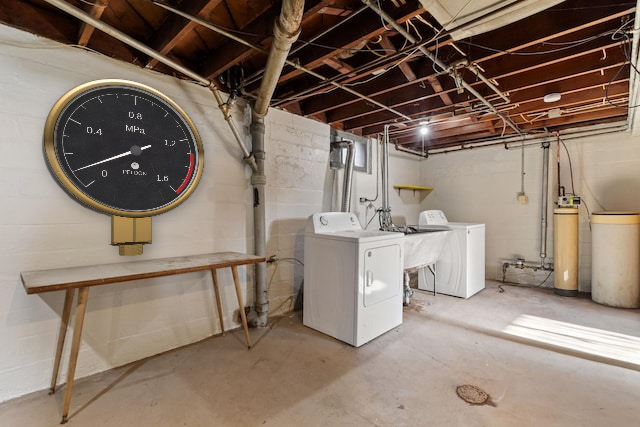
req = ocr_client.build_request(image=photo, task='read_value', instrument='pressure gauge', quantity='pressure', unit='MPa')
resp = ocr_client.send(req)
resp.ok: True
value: 0.1 MPa
